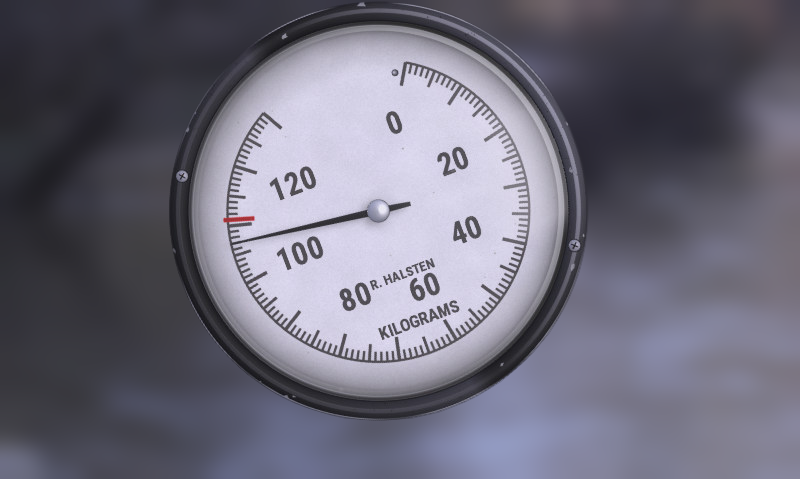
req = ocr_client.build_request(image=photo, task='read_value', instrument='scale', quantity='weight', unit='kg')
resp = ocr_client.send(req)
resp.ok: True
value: 107 kg
